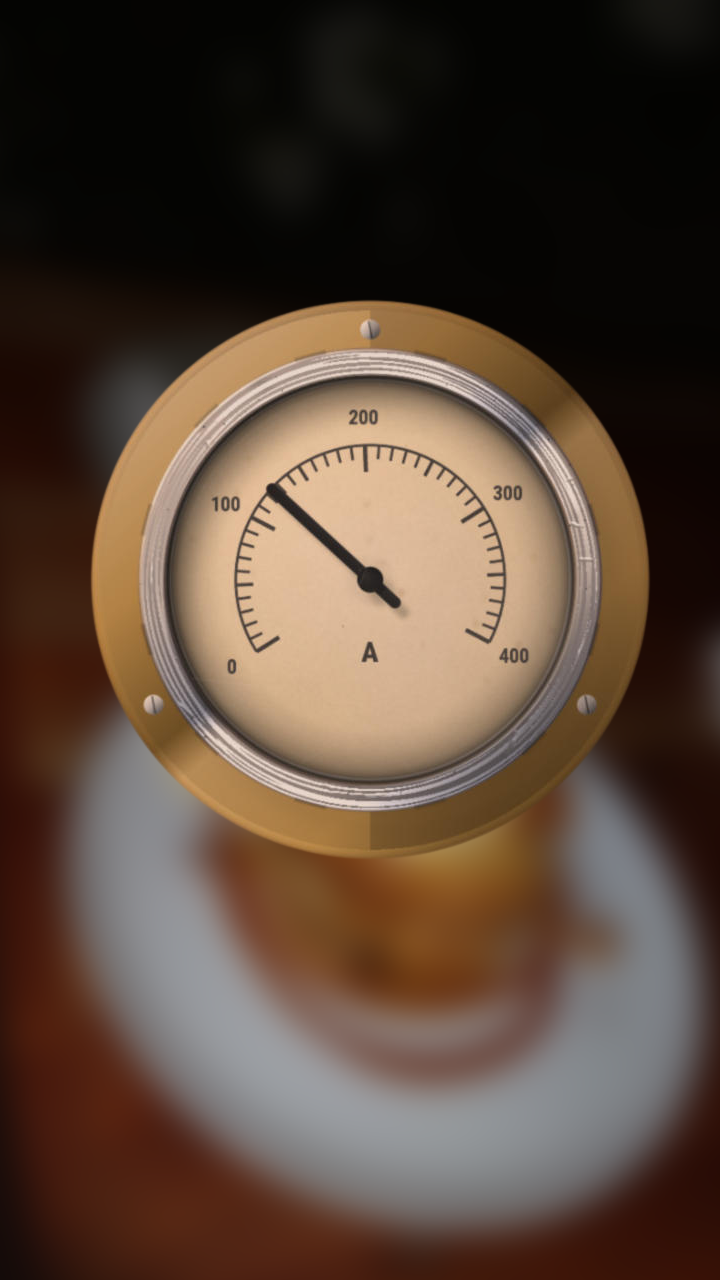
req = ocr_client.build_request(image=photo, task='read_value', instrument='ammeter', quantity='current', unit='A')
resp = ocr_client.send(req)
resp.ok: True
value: 125 A
